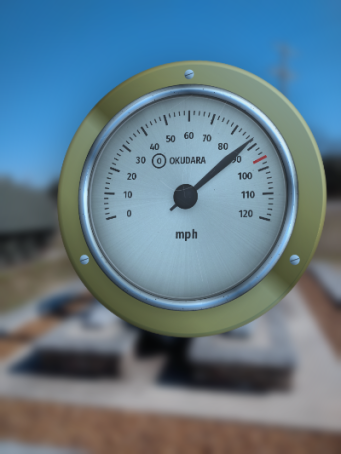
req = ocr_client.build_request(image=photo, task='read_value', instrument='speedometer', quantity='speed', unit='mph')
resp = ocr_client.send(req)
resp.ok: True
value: 88 mph
